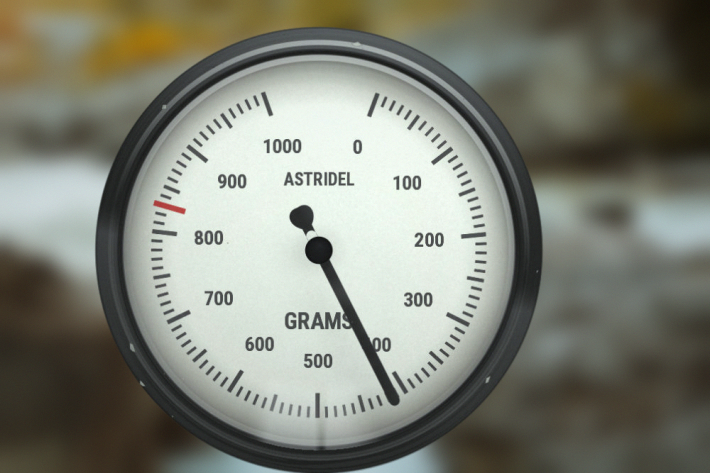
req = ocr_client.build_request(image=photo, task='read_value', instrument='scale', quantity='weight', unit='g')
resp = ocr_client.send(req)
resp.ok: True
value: 415 g
